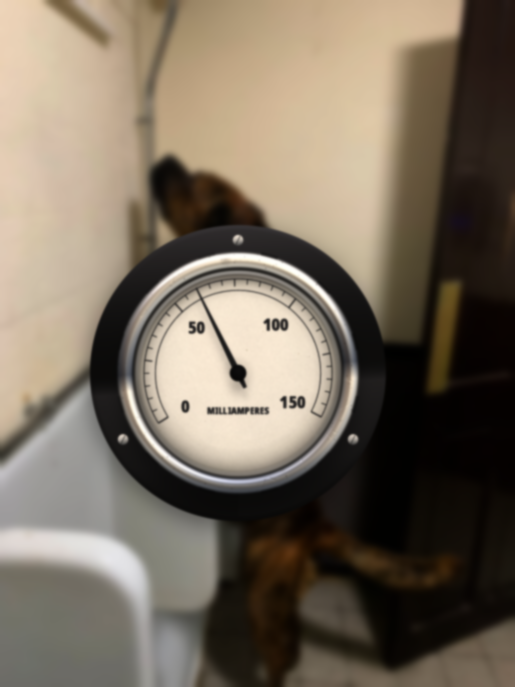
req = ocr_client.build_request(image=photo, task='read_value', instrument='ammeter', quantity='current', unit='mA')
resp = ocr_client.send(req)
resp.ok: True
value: 60 mA
